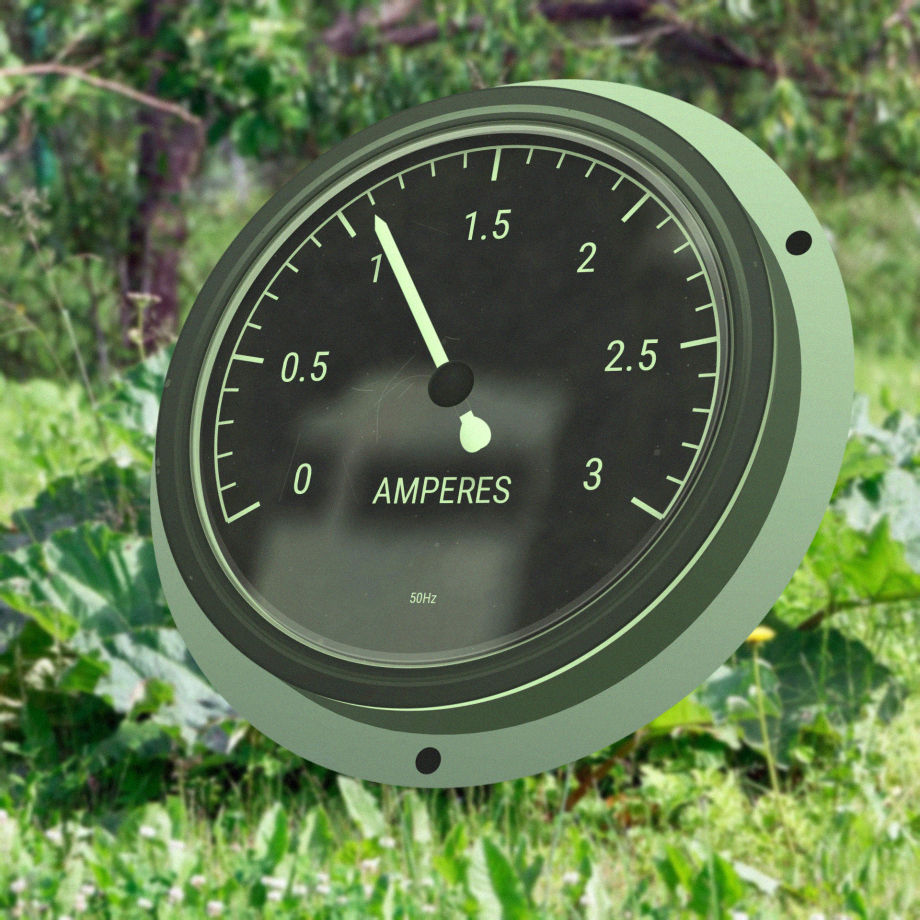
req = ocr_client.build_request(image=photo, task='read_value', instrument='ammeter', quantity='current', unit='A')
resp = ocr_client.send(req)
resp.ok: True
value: 1.1 A
